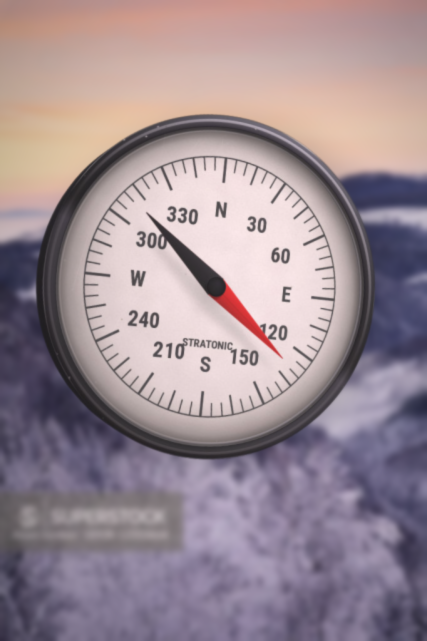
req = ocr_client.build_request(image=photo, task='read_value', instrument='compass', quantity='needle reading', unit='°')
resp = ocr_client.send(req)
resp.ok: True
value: 130 °
